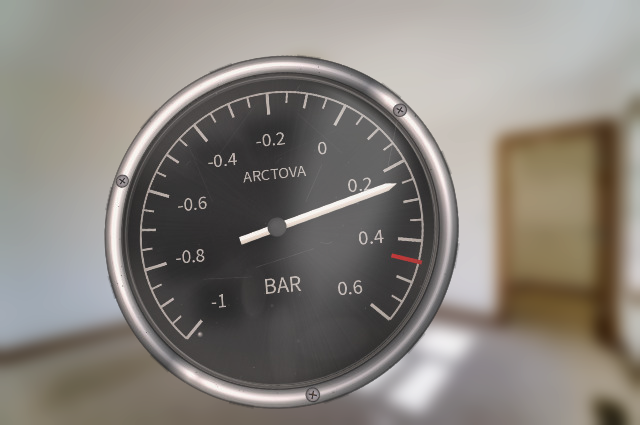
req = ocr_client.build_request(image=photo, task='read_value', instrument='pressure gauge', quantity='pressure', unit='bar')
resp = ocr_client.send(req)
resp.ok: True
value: 0.25 bar
